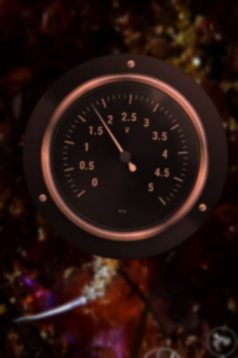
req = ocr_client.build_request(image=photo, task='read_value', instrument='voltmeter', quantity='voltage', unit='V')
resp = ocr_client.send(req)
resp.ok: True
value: 1.8 V
